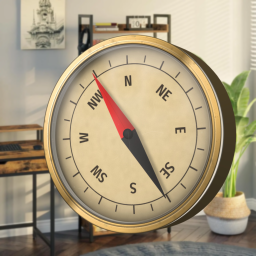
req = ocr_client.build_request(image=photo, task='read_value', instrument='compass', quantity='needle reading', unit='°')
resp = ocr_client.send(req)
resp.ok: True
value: 330 °
